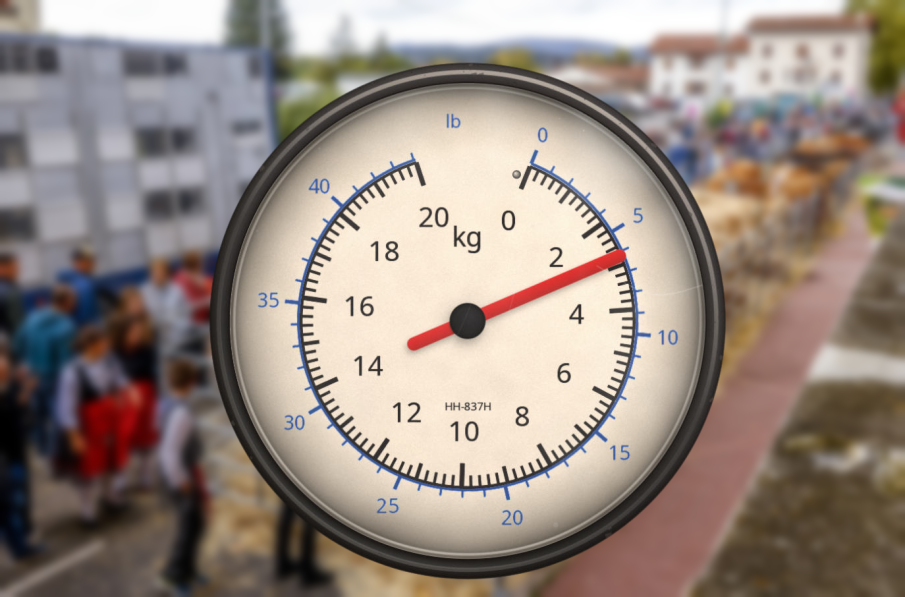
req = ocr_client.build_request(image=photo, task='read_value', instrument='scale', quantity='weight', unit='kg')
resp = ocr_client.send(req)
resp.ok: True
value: 2.8 kg
